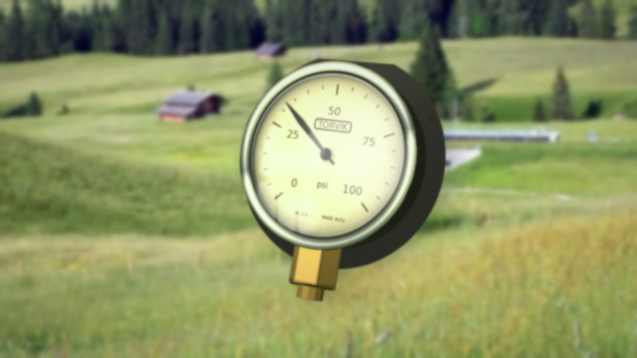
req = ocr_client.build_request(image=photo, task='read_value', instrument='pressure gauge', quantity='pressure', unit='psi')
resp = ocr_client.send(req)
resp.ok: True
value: 32.5 psi
